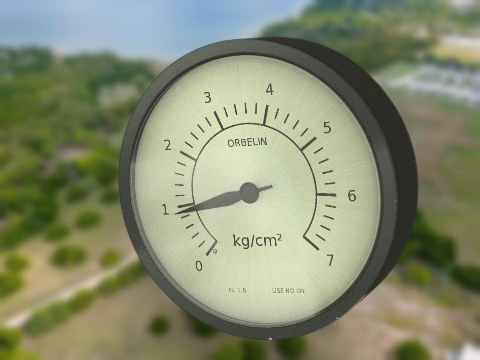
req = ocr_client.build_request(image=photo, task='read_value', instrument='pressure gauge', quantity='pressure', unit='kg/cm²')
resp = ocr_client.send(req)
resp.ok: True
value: 0.9 kg/cm²
